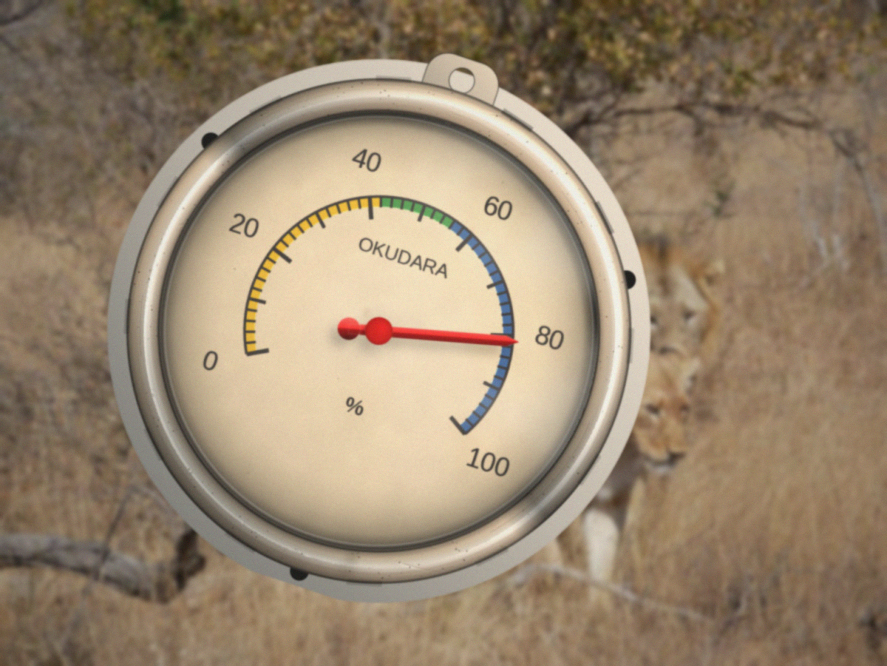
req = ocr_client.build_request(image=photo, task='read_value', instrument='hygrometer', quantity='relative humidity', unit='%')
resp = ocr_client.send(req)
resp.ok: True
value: 81 %
